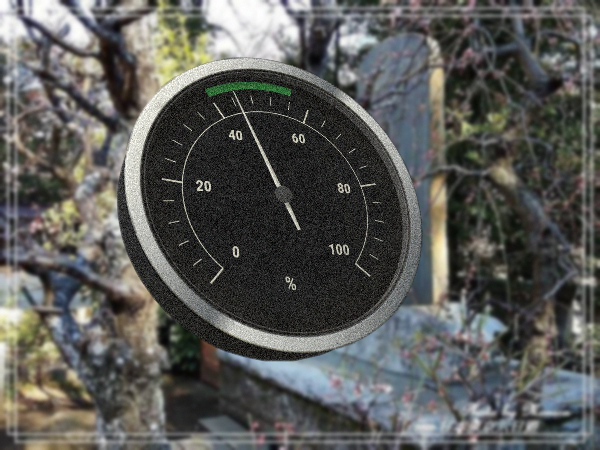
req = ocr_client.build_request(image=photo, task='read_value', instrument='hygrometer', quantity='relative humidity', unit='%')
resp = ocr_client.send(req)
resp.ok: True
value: 44 %
